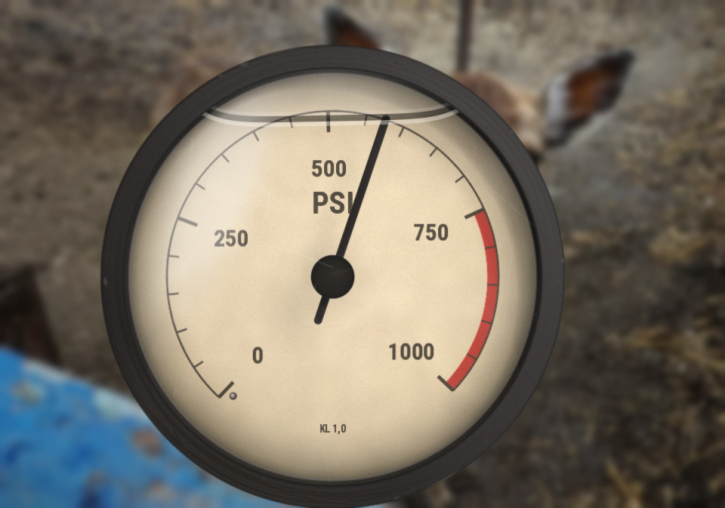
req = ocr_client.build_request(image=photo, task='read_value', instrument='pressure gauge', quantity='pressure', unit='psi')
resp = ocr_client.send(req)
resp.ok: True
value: 575 psi
